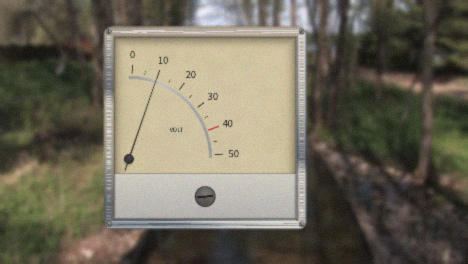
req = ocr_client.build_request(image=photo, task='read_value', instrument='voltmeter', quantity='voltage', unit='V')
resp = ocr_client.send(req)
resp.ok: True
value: 10 V
